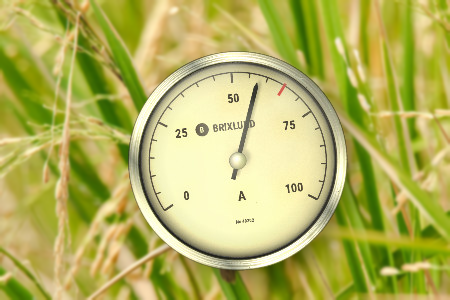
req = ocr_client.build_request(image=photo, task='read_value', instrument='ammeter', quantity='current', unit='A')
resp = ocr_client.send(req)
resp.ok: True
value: 57.5 A
